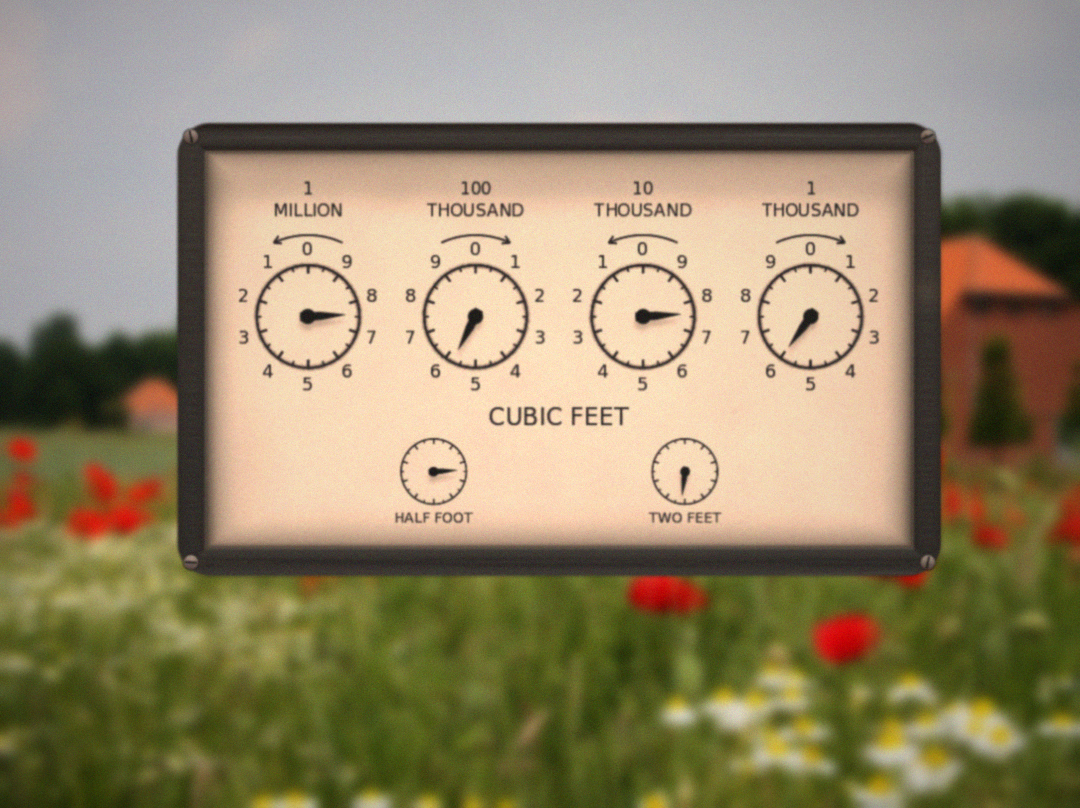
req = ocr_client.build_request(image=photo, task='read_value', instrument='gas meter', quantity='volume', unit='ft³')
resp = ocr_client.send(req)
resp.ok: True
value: 757600 ft³
